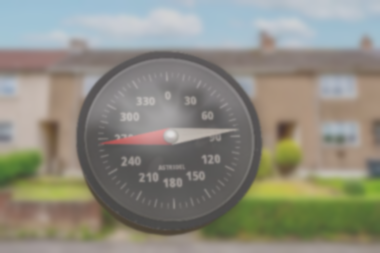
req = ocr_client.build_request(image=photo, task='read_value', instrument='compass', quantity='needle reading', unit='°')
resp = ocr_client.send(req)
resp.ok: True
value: 265 °
